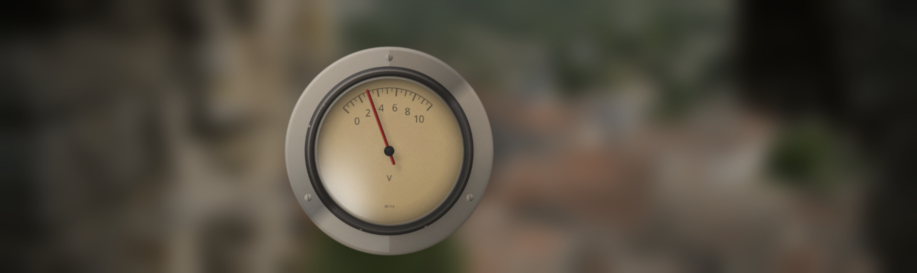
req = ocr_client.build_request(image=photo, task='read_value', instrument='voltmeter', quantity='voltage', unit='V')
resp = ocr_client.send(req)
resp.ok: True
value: 3 V
